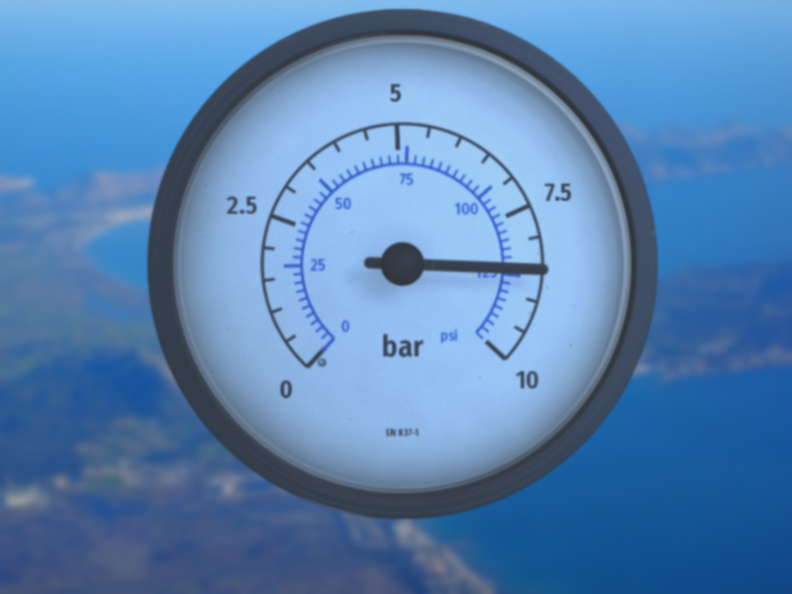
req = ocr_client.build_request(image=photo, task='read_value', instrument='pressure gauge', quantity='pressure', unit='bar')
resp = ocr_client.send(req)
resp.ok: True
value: 8.5 bar
